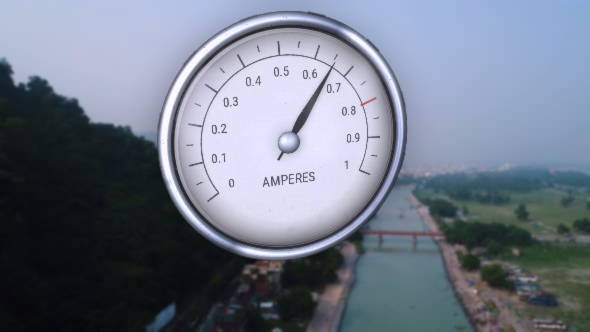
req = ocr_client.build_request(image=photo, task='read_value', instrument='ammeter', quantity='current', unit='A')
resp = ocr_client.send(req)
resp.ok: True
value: 0.65 A
